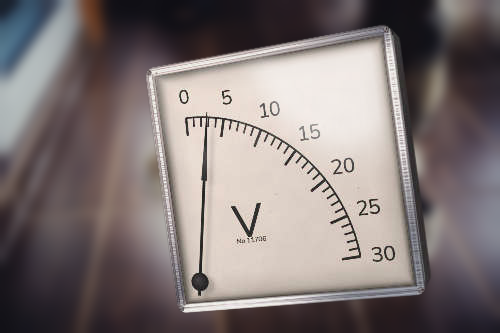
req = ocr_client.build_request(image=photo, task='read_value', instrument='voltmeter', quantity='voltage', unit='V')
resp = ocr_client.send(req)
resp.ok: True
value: 3 V
